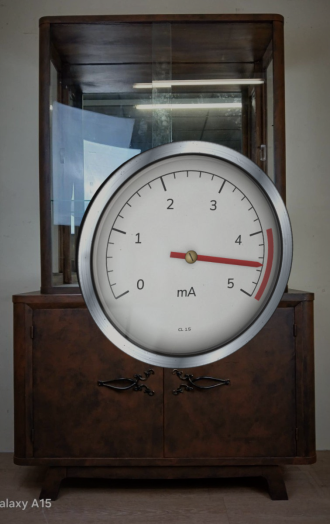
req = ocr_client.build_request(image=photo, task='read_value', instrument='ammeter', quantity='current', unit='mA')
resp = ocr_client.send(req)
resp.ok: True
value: 4.5 mA
